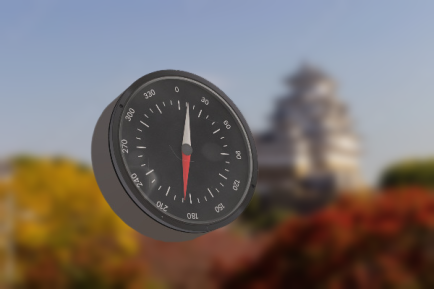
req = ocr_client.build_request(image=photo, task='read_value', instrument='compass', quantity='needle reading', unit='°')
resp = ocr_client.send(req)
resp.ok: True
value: 190 °
